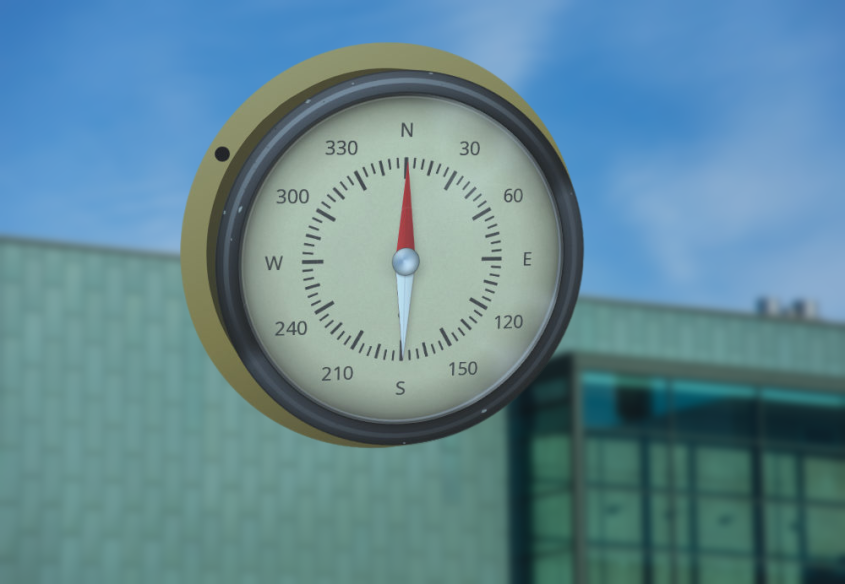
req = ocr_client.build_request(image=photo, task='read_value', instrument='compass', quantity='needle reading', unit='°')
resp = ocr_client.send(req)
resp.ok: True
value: 0 °
